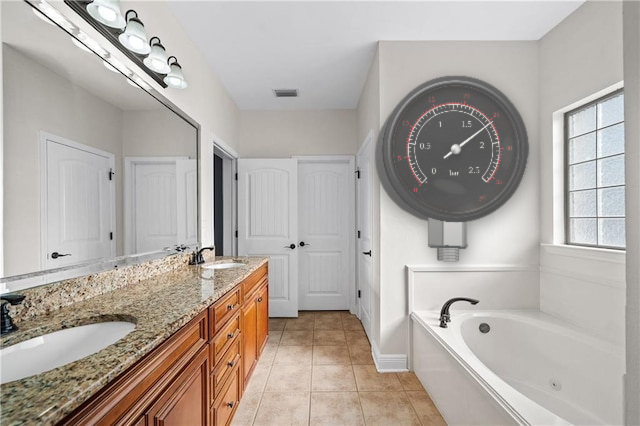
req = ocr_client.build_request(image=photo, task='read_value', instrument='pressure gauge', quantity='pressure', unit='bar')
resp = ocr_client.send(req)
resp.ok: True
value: 1.75 bar
